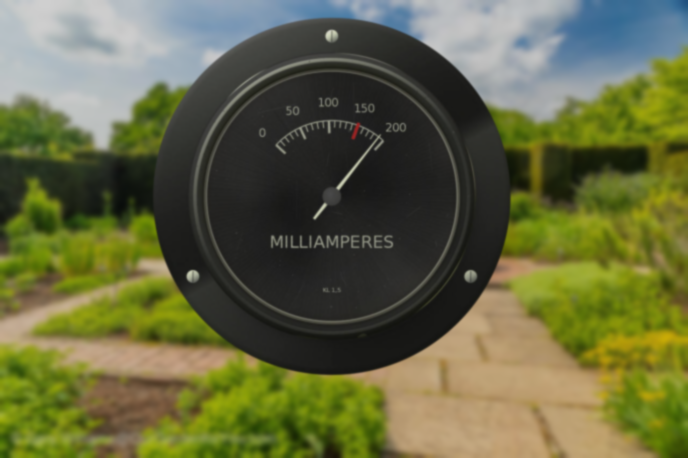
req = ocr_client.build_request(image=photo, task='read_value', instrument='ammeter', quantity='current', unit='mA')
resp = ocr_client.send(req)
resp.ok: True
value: 190 mA
